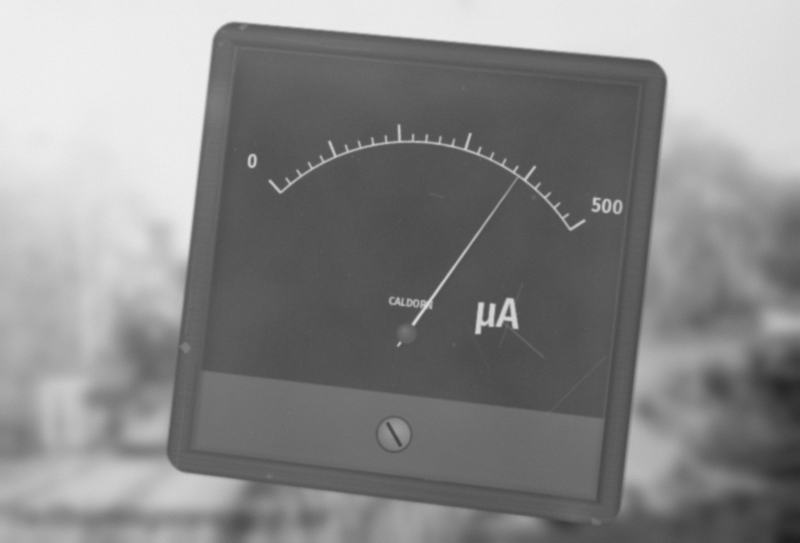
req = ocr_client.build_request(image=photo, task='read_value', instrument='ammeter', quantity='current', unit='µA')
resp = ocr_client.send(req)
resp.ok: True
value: 390 µA
